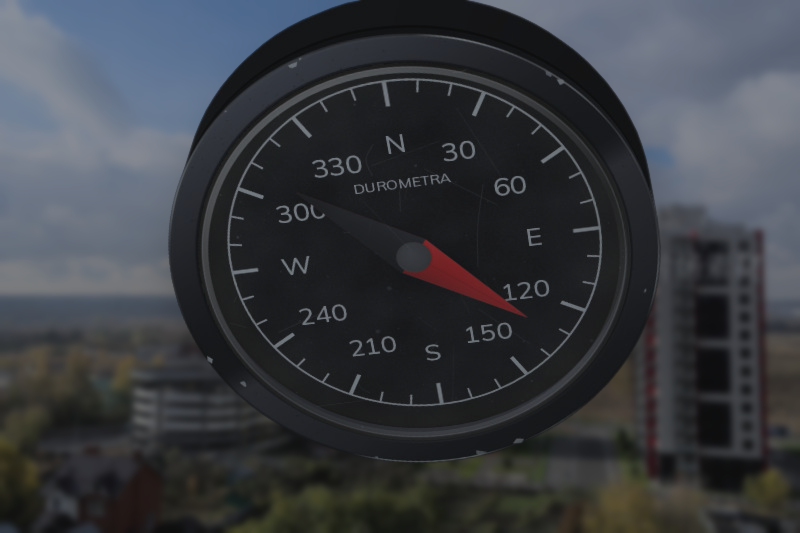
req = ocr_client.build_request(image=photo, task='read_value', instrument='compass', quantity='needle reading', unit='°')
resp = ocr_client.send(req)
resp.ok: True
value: 130 °
